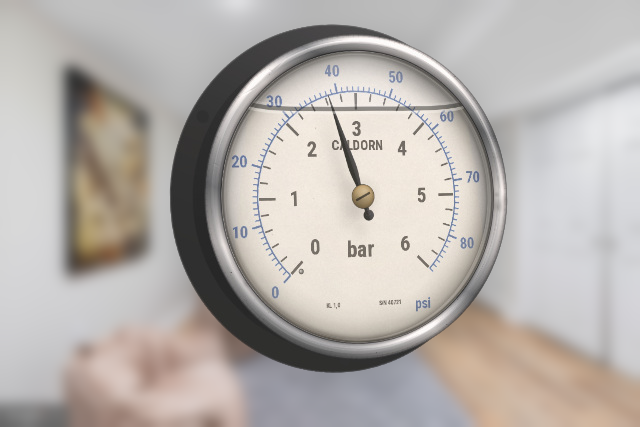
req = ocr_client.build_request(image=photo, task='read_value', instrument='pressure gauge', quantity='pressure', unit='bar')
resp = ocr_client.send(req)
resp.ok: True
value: 2.6 bar
